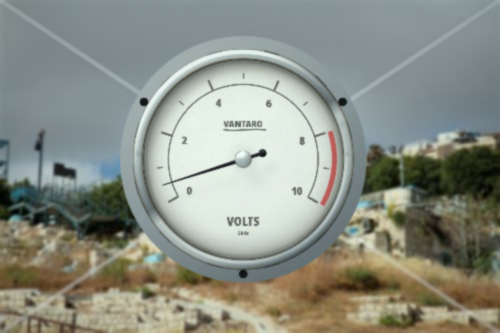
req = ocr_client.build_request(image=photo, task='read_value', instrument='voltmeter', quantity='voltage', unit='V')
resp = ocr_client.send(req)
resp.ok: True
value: 0.5 V
